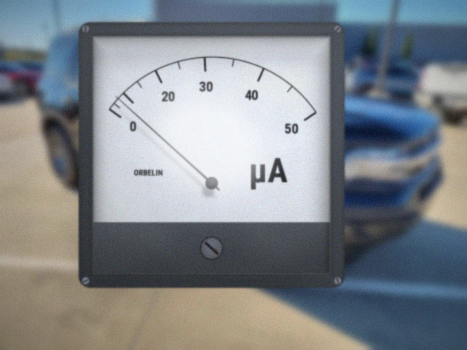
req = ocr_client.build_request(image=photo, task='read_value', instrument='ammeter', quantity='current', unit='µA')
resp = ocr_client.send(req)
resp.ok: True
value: 7.5 µA
